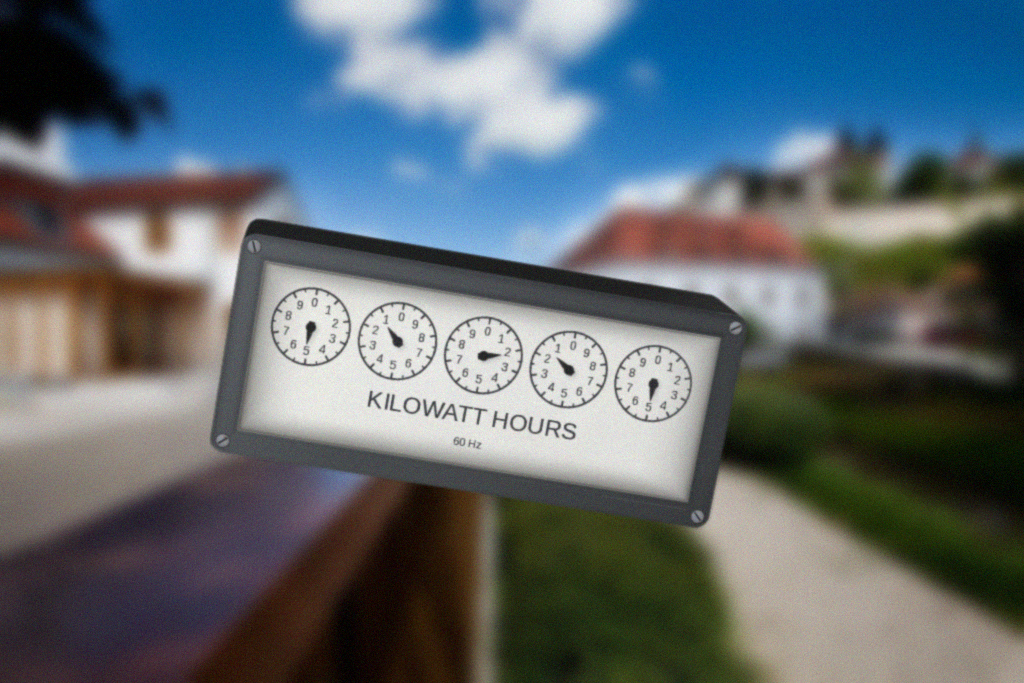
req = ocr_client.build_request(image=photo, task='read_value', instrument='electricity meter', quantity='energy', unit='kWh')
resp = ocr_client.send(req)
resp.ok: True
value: 51215 kWh
